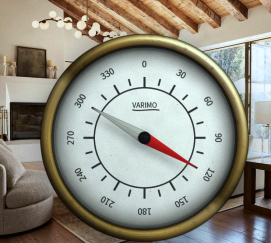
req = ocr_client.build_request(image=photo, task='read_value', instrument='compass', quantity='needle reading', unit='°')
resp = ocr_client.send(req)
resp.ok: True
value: 120 °
